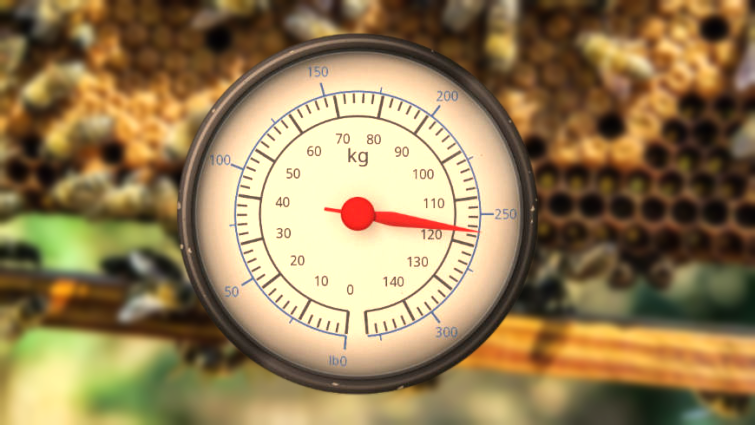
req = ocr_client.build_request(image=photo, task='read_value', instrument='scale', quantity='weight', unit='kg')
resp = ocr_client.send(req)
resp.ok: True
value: 117 kg
